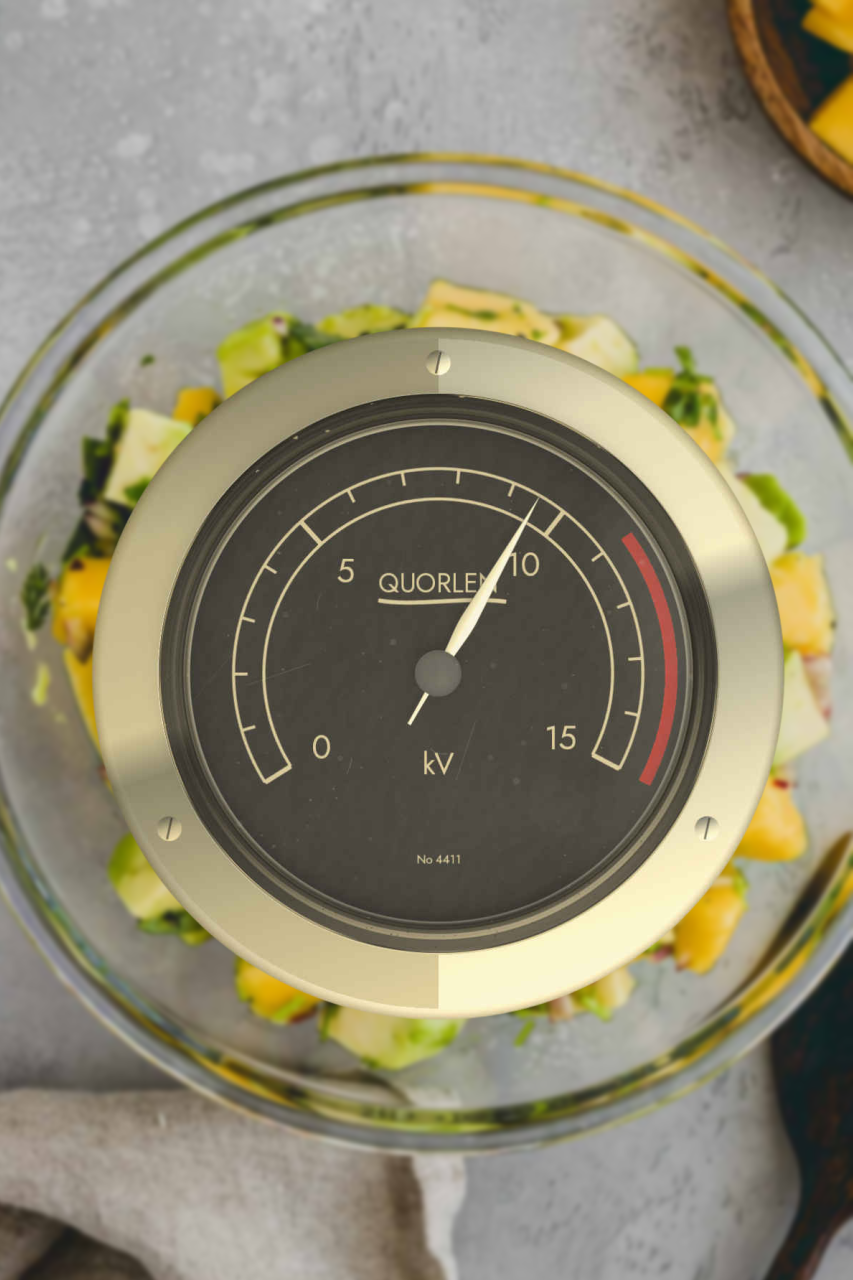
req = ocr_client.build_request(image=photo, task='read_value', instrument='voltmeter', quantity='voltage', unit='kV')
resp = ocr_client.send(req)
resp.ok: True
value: 9.5 kV
